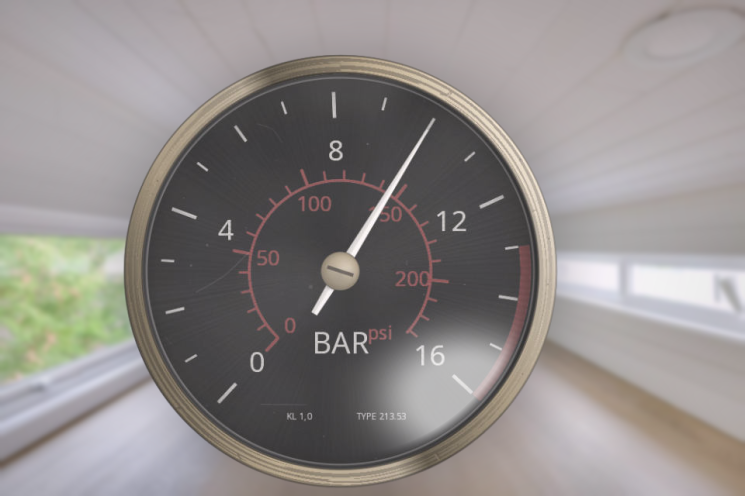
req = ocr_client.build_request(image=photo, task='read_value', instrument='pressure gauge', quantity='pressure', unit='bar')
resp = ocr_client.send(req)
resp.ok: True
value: 10 bar
